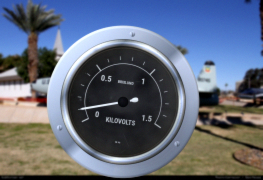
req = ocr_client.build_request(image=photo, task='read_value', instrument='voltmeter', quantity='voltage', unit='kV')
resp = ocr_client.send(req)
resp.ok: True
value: 0.1 kV
